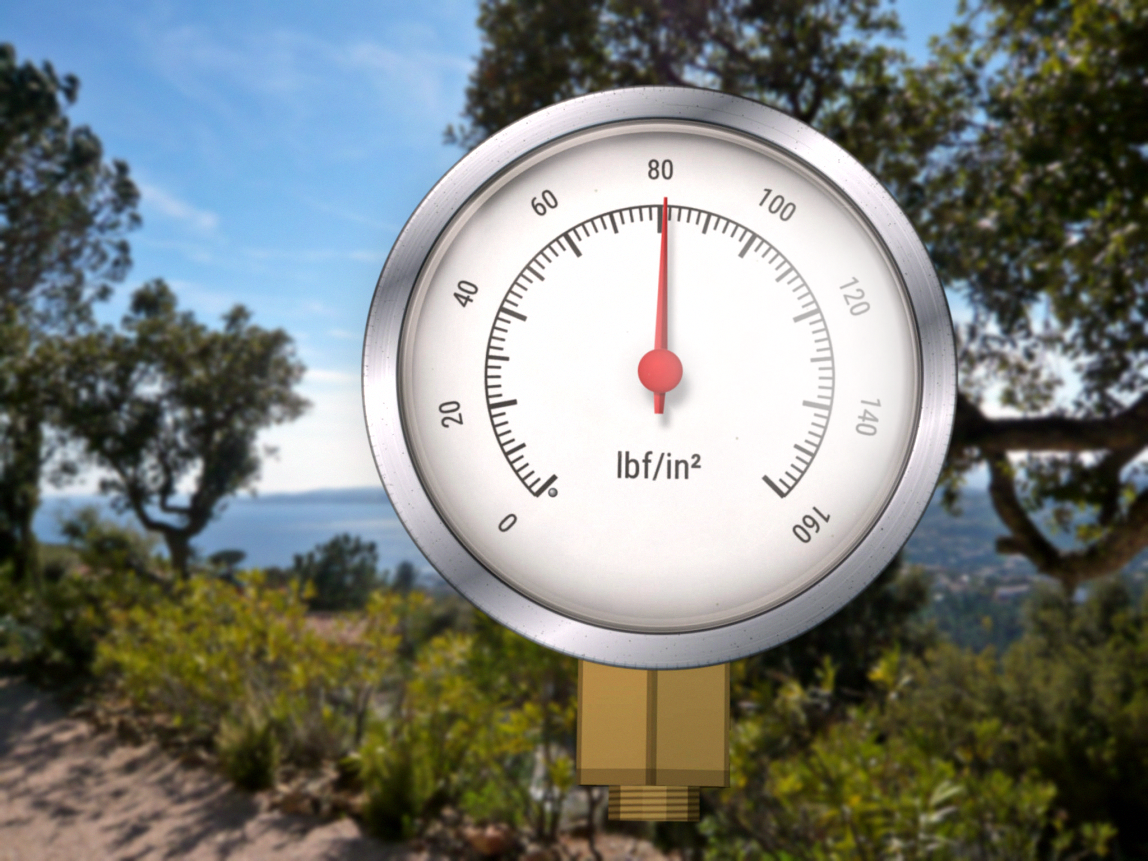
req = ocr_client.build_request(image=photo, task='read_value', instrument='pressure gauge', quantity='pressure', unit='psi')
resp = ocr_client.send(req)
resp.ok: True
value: 81 psi
